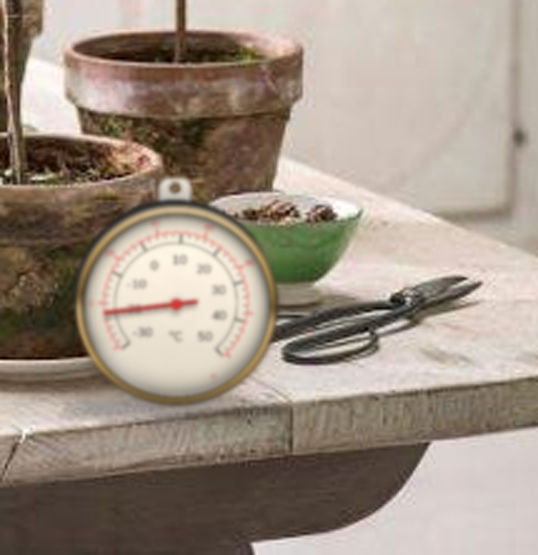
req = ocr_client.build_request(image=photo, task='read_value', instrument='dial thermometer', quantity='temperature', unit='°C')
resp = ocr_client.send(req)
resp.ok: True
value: -20 °C
